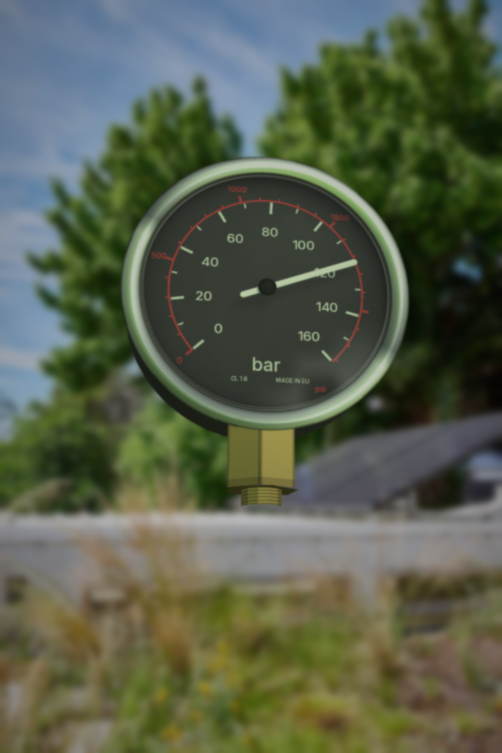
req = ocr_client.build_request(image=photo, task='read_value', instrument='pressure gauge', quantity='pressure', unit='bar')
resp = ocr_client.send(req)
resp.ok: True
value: 120 bar
